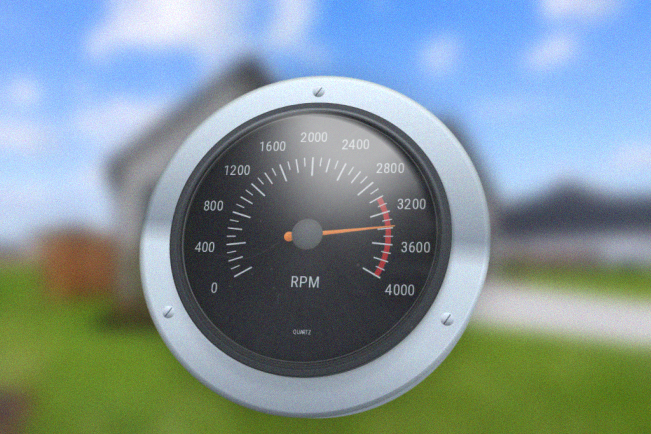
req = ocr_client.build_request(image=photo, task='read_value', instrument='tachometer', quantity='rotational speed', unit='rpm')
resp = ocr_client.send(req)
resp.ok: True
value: 3400 rpm
